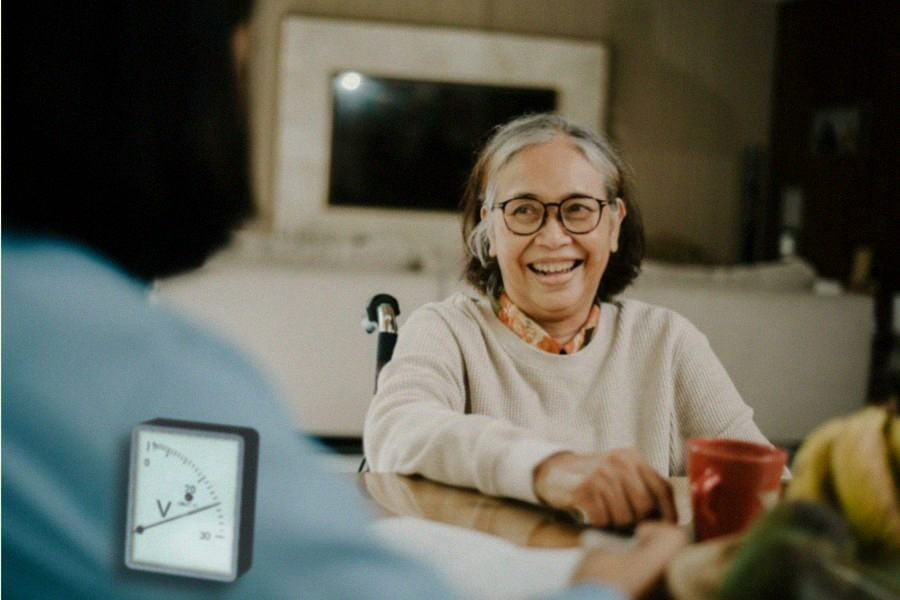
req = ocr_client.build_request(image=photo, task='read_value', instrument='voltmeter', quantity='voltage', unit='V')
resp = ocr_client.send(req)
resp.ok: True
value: 25 V
